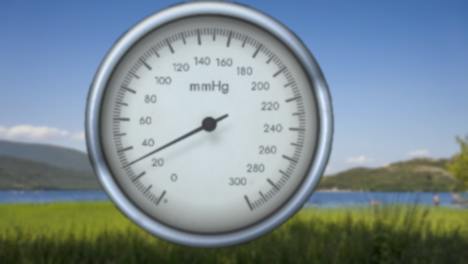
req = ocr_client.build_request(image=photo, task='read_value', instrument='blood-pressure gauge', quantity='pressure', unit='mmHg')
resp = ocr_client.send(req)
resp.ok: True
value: 30 mmHg
